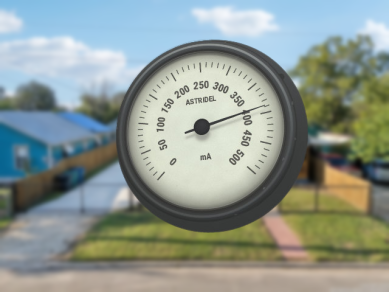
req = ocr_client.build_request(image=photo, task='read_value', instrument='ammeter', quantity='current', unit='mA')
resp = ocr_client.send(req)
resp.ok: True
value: 390 mA
